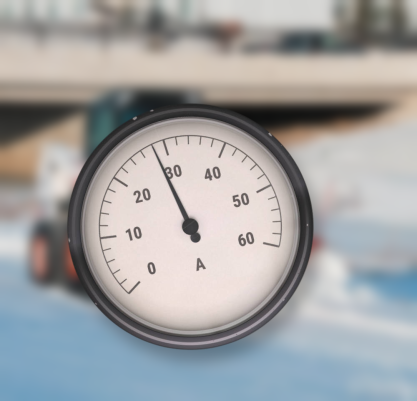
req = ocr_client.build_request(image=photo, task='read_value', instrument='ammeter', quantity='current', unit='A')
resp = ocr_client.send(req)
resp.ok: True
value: 28 A
